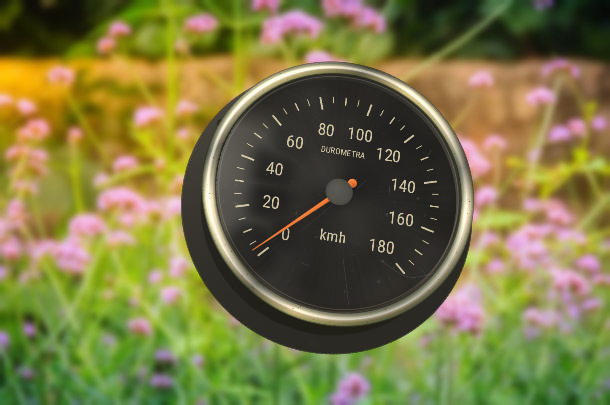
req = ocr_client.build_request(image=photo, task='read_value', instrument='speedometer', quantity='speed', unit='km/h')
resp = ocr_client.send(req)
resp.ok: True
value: 2.5 km/h
